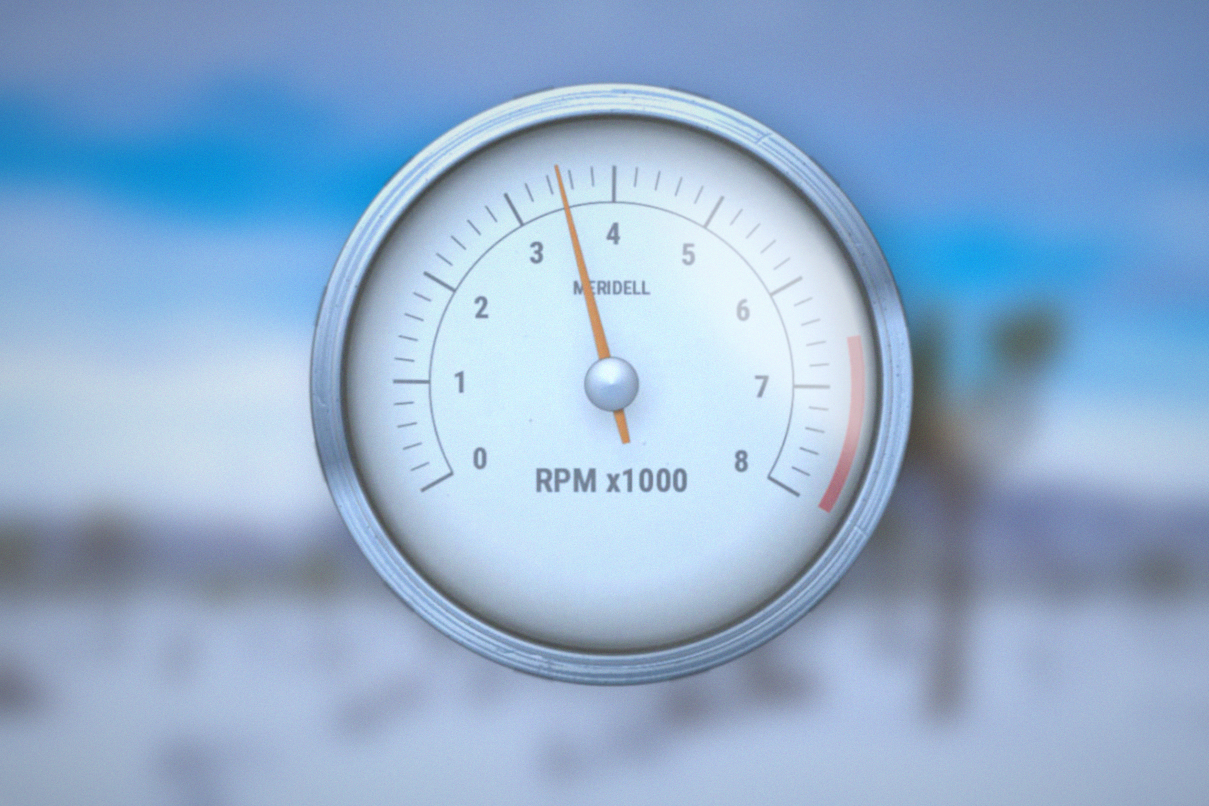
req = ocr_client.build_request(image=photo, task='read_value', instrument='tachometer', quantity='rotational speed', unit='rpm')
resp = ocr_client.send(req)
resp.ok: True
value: 3500 rpm
